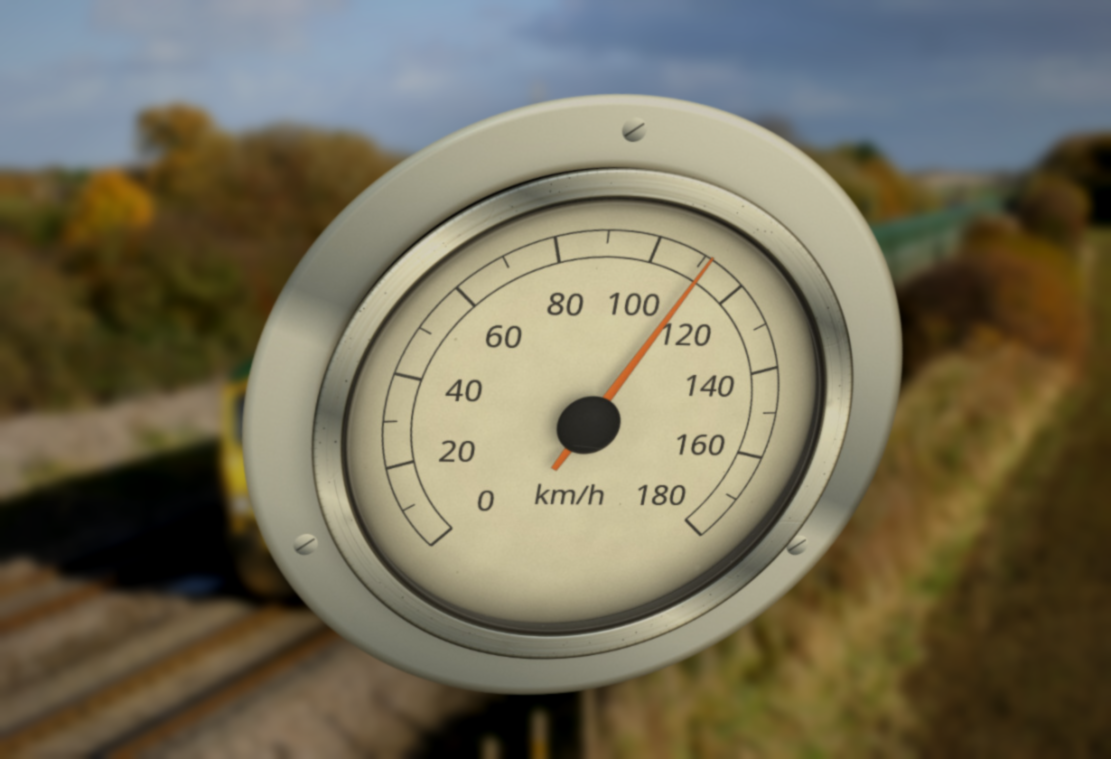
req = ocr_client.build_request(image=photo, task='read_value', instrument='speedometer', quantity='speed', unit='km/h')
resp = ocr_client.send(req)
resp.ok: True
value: 110 km/h
